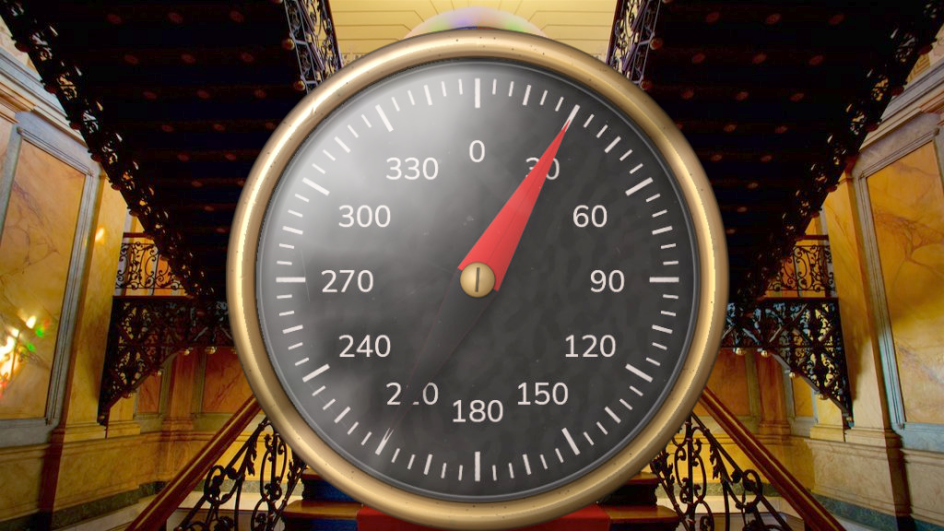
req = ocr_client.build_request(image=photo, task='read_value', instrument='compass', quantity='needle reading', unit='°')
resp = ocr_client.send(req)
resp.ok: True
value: 30 °
